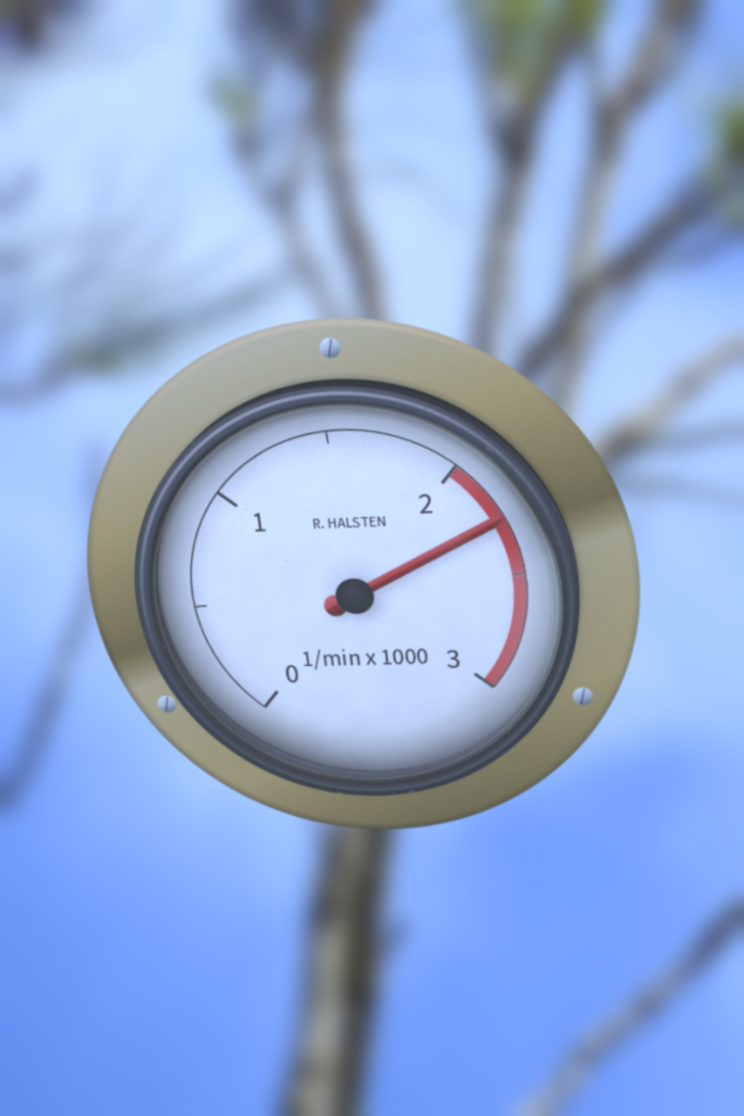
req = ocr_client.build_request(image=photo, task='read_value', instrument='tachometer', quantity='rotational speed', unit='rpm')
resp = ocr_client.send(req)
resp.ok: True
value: 2250 rpm
